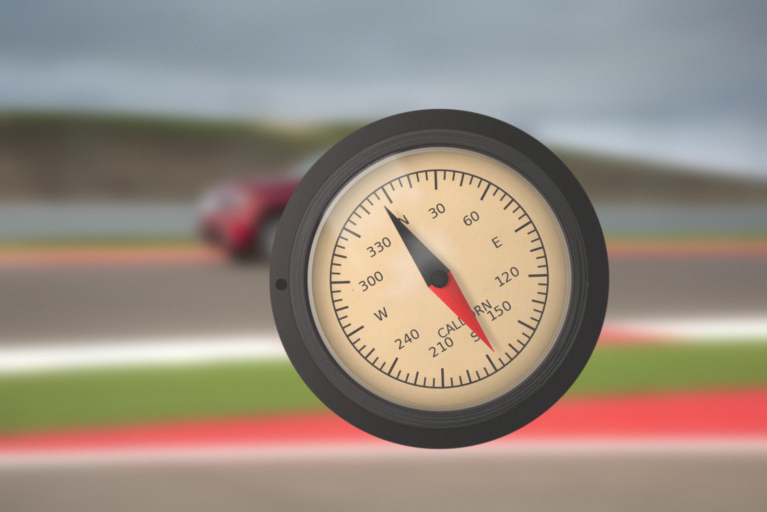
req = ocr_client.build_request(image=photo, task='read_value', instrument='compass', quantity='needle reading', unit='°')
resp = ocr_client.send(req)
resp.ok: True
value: 175 °
